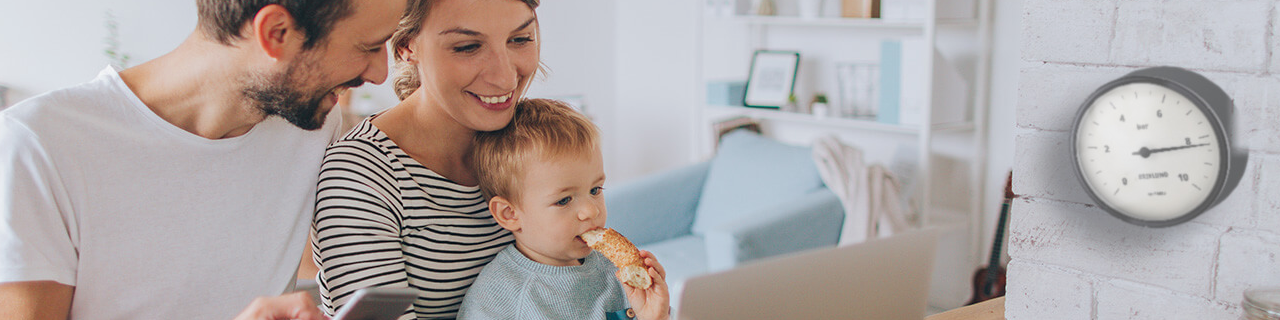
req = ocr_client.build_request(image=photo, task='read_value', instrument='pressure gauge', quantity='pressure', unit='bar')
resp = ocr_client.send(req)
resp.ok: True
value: 8.25 bar
